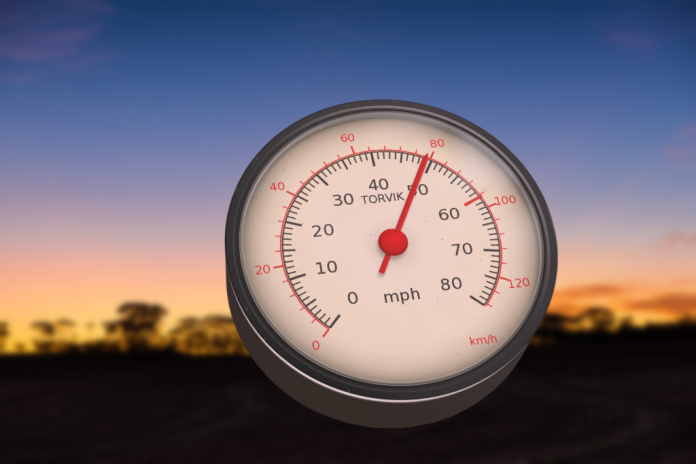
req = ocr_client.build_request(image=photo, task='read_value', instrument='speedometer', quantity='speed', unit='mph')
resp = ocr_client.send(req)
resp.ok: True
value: 49 mph
